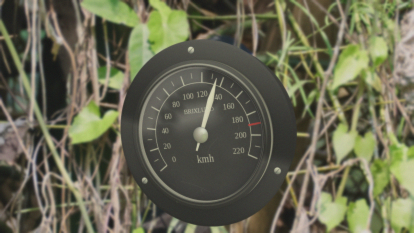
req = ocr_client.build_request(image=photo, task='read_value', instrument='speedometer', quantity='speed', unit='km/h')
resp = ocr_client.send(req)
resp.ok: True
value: 135 km/h
